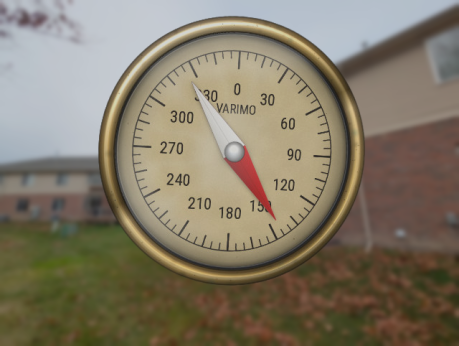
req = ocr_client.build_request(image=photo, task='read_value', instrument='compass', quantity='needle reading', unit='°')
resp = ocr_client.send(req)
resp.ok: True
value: 145 °
